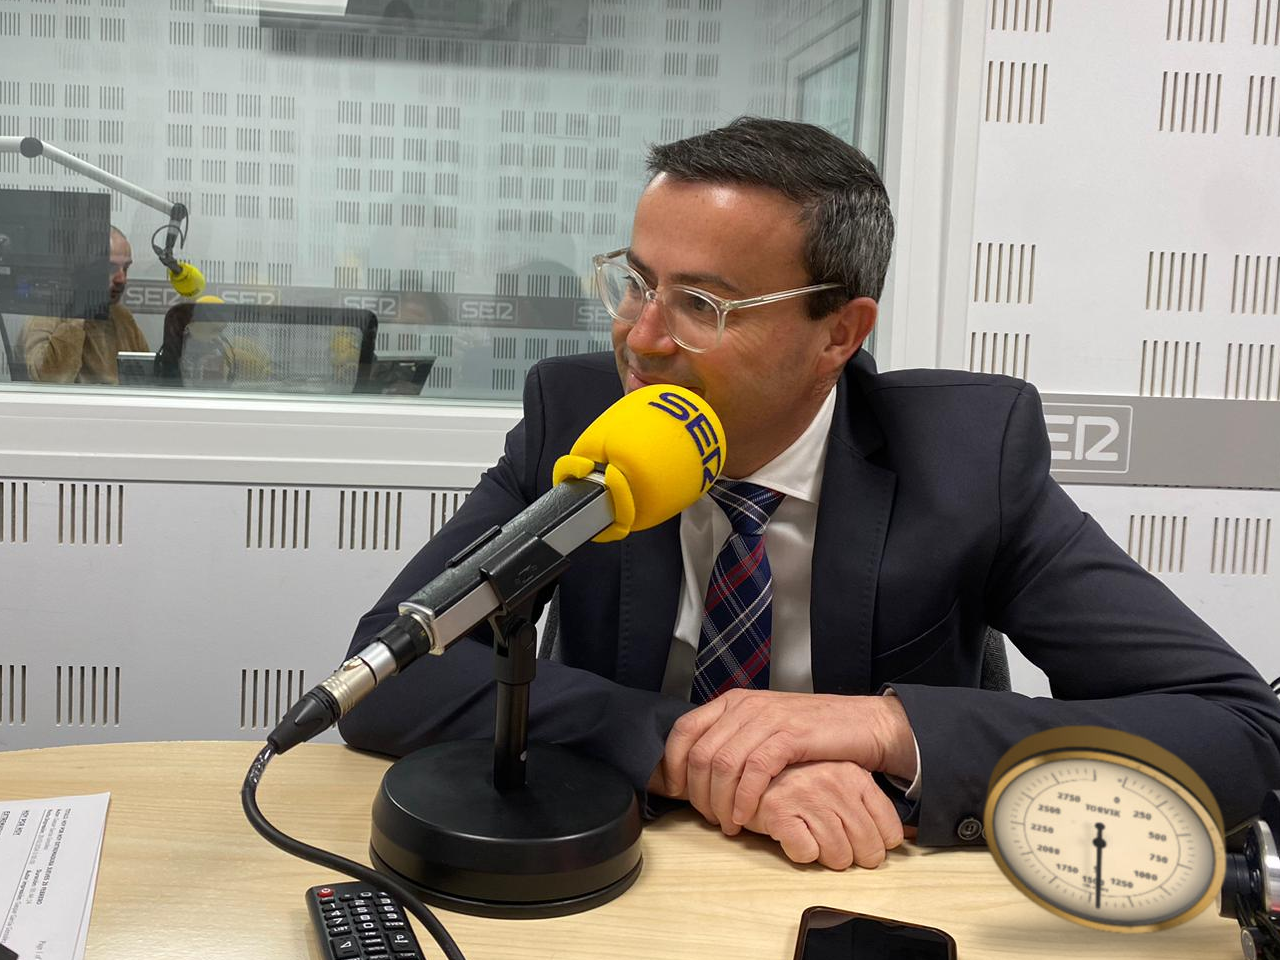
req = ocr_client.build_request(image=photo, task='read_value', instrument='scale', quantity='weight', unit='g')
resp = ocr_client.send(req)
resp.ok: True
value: 1450 g
